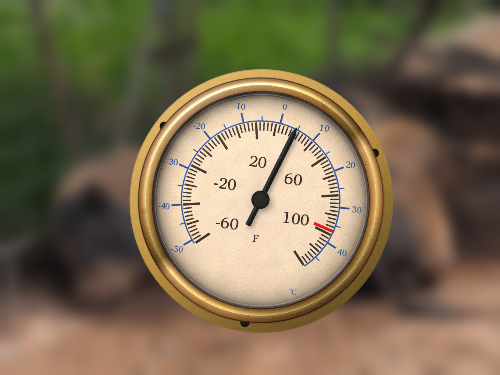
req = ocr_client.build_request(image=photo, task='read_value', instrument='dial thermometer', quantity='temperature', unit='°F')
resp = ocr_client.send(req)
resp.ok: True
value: 40 °F
